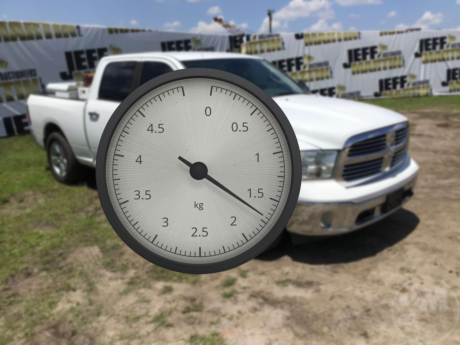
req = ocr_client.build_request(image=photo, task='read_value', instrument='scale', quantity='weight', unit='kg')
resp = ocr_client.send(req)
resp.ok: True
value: 1.7 kg
